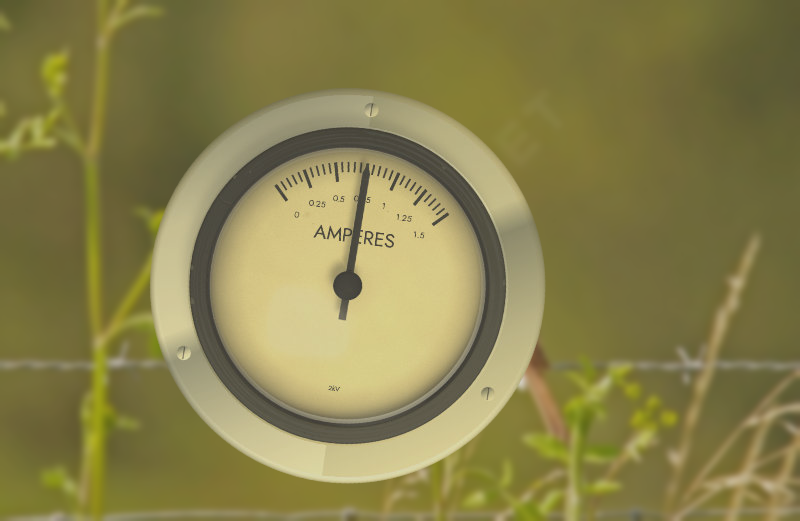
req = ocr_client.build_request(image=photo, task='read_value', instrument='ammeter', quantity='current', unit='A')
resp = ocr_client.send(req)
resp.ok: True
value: 0.75 A
